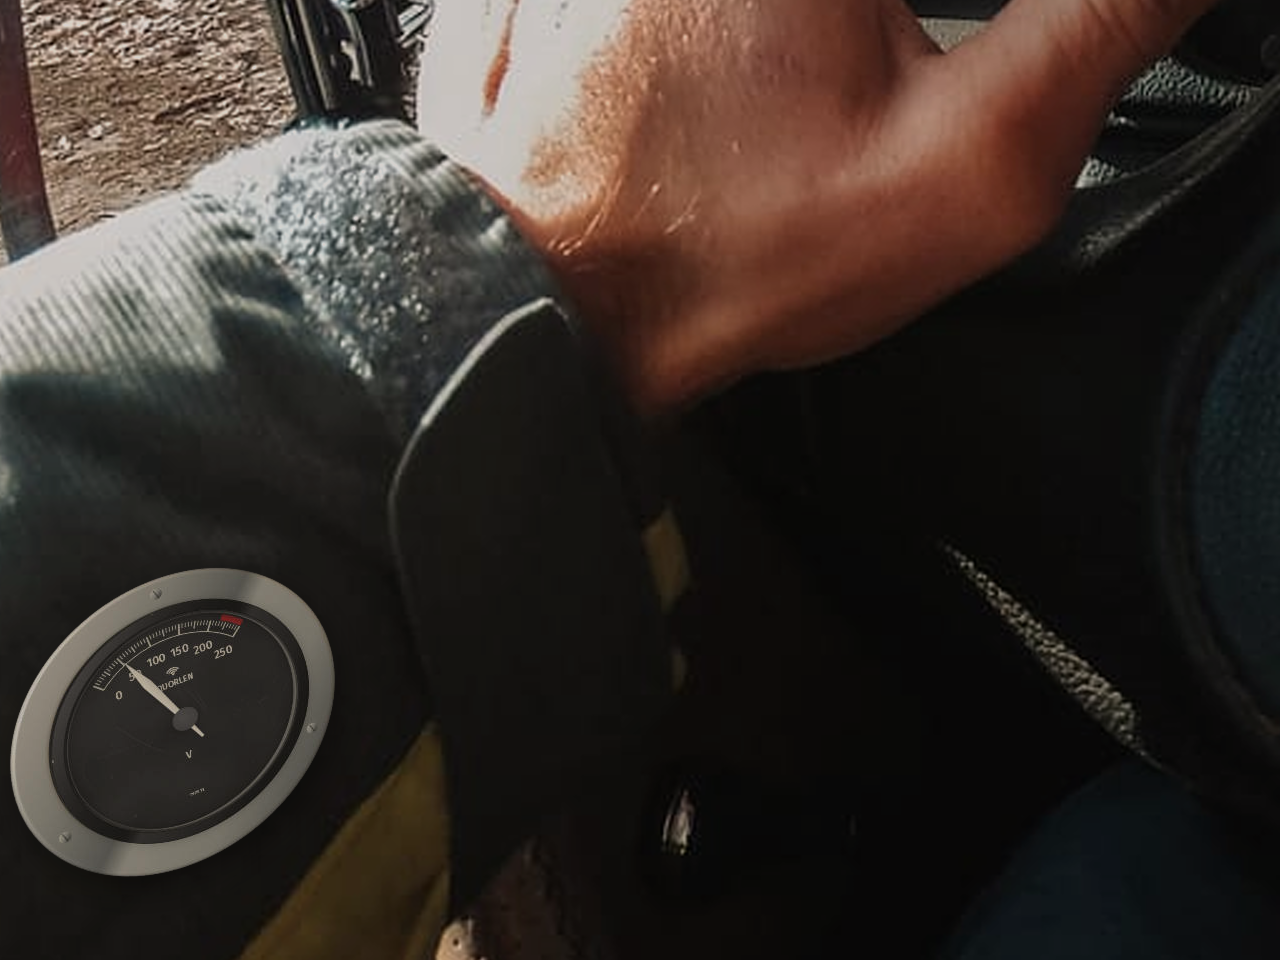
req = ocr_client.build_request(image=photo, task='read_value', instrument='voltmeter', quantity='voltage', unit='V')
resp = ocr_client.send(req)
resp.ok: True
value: 50 V
